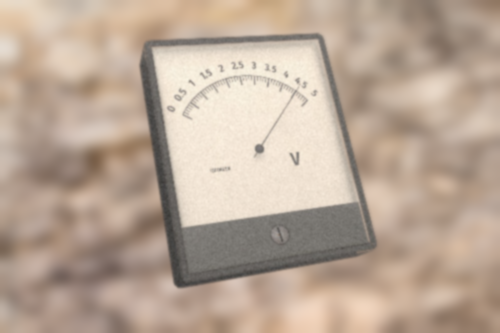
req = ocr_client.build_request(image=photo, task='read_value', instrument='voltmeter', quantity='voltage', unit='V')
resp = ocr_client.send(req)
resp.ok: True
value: 4.5 V
